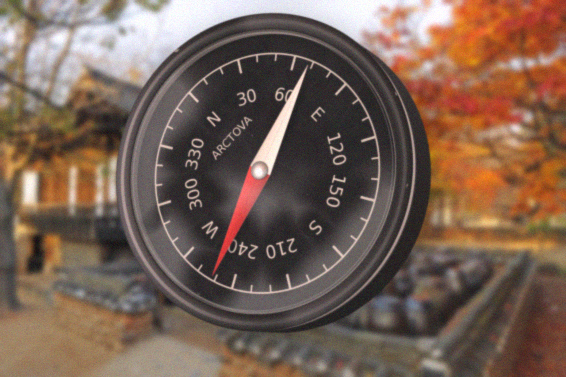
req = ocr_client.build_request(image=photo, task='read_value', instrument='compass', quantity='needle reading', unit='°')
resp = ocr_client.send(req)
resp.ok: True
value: 250 °
